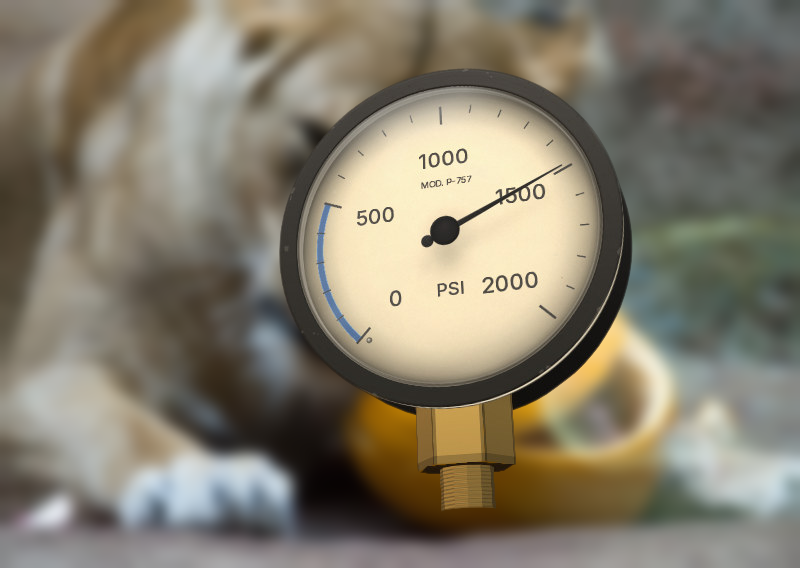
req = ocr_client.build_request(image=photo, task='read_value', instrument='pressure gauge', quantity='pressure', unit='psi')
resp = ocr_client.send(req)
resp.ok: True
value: 1500 psi
